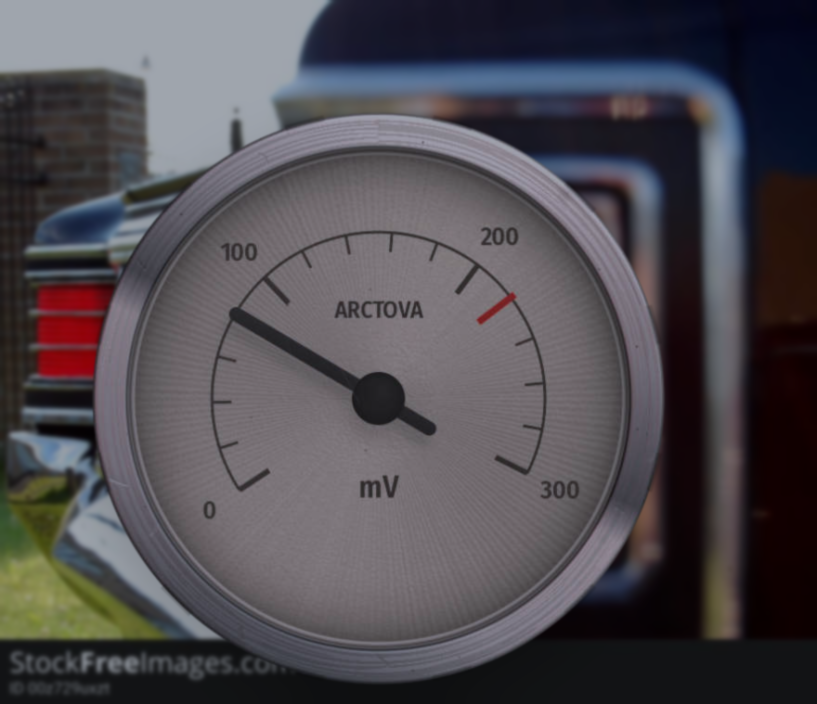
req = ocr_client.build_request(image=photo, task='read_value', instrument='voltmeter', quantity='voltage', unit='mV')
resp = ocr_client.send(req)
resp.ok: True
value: 80 mV
